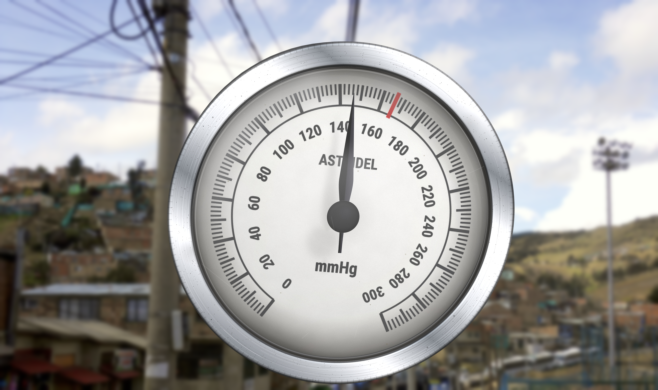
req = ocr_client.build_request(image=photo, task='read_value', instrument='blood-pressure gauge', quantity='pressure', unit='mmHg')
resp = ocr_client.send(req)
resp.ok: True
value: 146 mmHg
